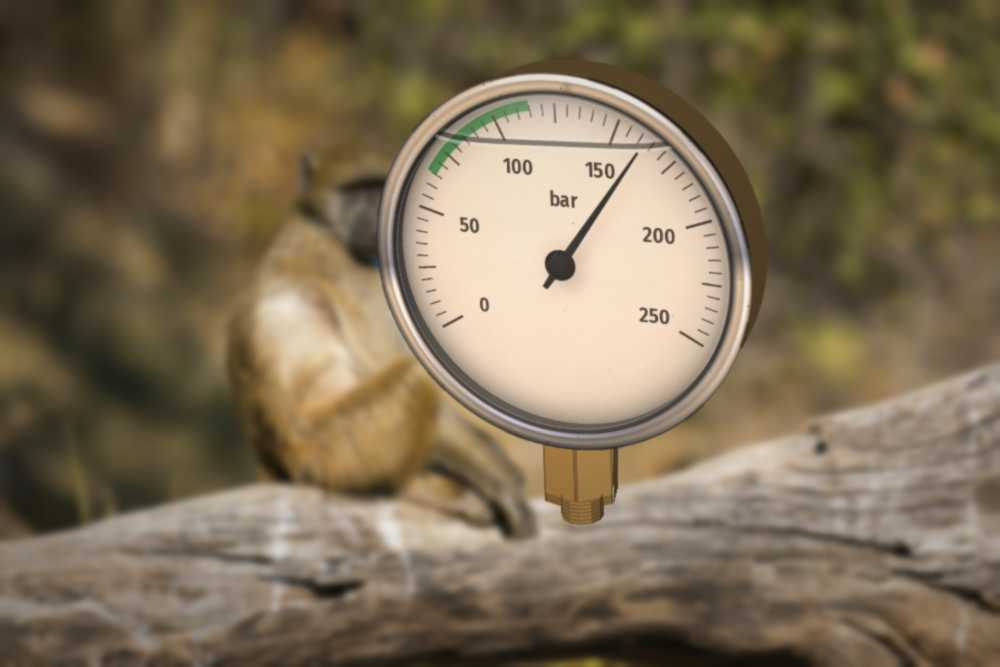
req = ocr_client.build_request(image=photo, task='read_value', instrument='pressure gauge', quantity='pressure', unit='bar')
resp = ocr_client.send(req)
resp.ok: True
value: 162.5 bar
